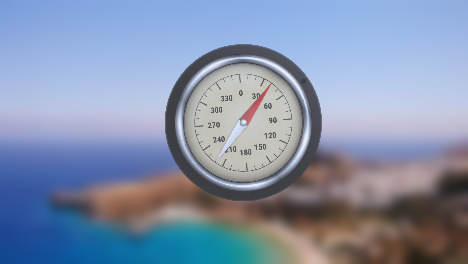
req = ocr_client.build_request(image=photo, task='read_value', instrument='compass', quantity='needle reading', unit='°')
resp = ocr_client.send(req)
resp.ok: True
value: 40 °
